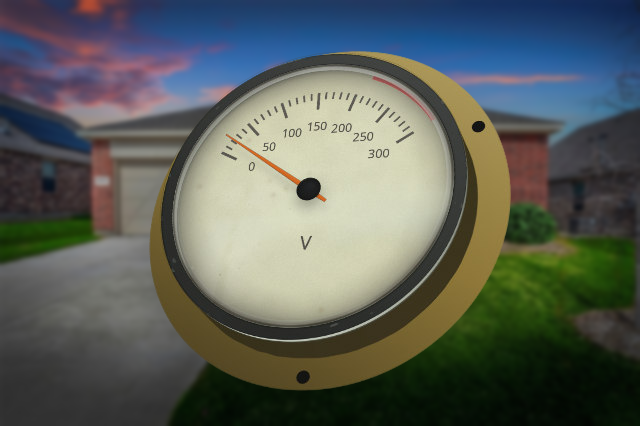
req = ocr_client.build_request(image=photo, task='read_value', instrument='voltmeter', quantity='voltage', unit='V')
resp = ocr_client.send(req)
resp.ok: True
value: 20 V
